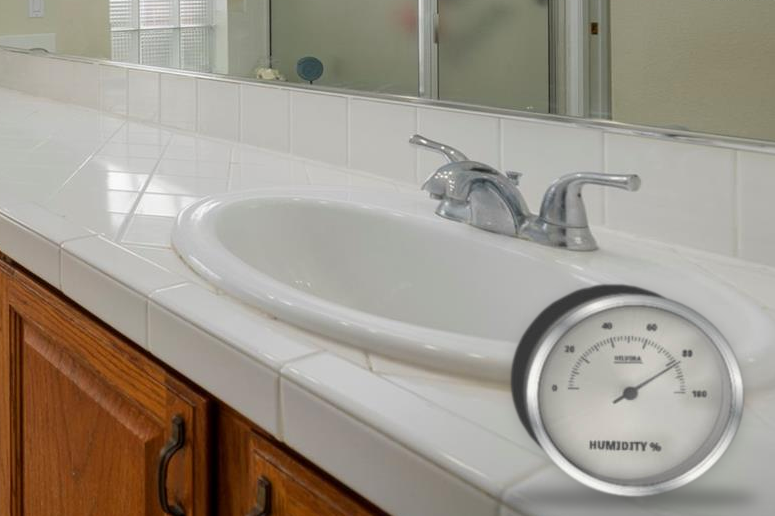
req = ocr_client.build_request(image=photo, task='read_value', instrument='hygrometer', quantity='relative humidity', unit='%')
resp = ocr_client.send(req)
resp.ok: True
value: 80 %
